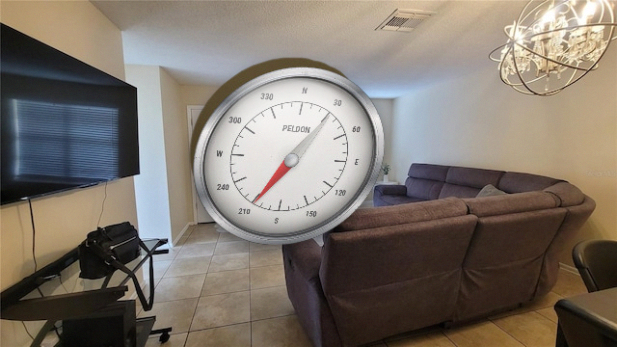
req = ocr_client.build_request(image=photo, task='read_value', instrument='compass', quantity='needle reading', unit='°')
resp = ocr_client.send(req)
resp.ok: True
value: 210 °
